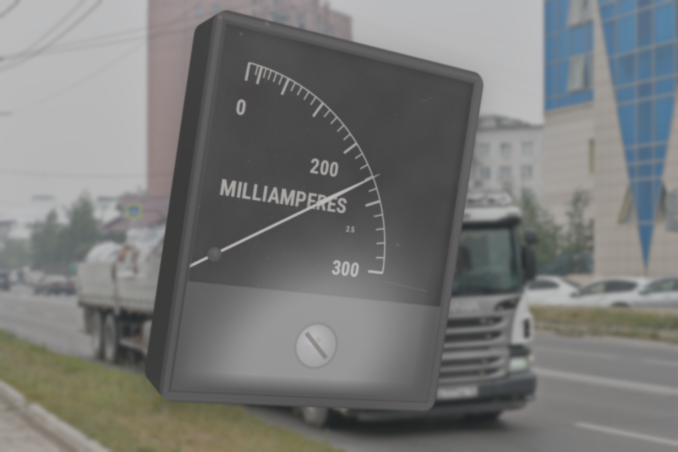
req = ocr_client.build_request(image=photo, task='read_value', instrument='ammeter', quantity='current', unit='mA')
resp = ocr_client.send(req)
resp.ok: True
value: 230 mA
